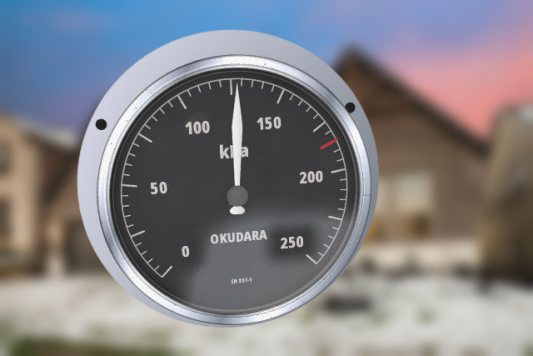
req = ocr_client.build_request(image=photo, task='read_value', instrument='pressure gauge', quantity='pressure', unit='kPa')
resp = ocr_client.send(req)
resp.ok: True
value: 127.5 kPa
